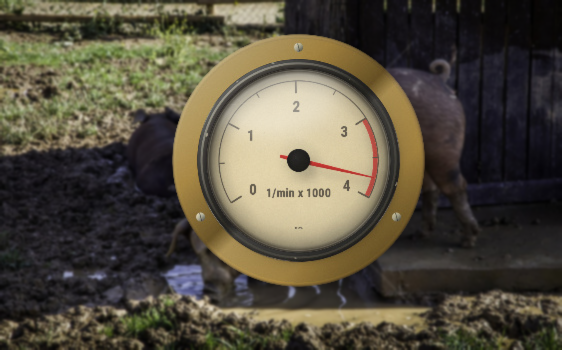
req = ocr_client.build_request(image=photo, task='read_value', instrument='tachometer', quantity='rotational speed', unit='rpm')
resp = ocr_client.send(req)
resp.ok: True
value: 3750 rpm
